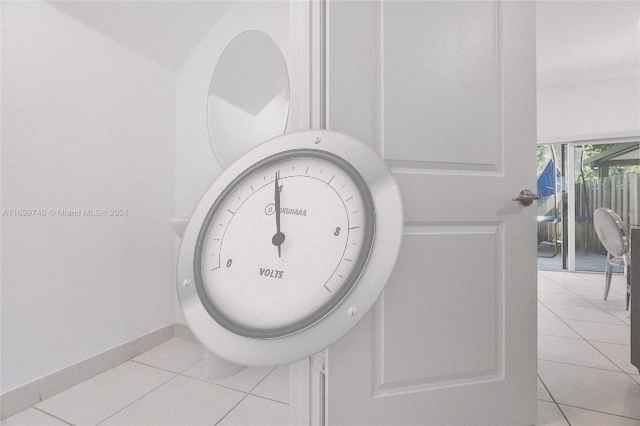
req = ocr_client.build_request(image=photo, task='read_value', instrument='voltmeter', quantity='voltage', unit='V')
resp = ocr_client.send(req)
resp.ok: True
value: 4 V
